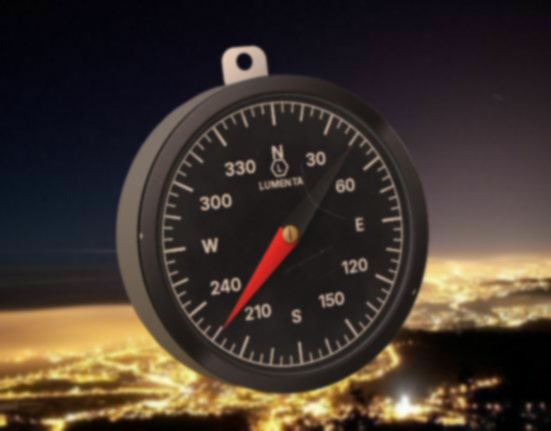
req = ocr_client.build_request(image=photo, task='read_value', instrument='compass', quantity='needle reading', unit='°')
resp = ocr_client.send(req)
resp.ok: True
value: 225 °
